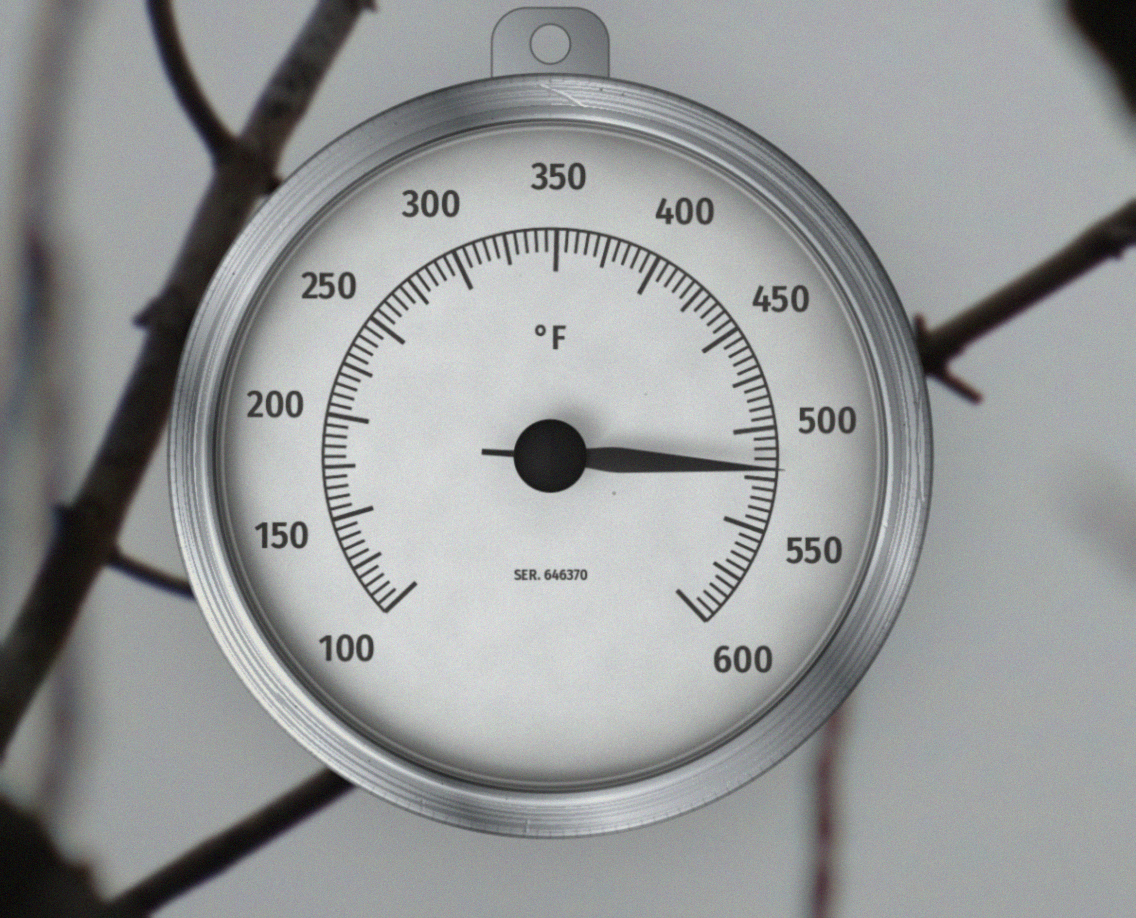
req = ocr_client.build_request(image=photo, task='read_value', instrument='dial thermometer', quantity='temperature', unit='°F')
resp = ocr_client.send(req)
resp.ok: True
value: 520 °F
